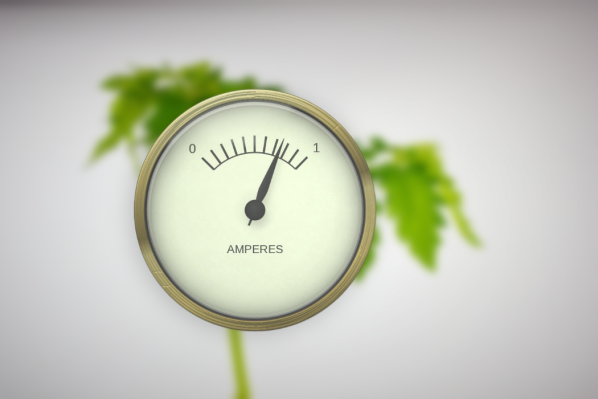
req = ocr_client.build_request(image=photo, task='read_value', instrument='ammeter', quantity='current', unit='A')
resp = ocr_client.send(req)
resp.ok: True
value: 0.75 A
